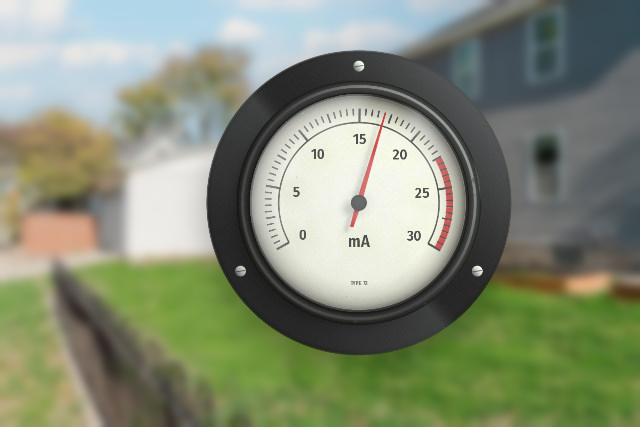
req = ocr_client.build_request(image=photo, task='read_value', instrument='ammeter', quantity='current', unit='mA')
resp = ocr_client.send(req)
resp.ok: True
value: 17 mA
